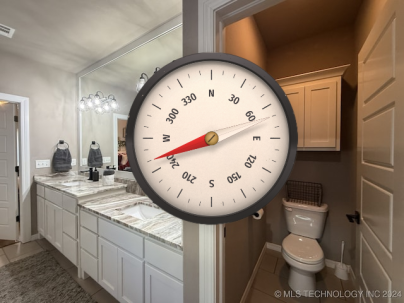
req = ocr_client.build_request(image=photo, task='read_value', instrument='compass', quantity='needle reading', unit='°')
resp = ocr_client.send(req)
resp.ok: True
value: 250 °
